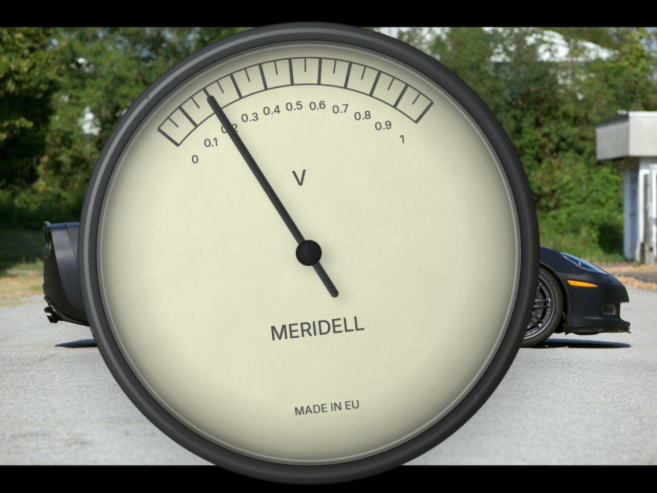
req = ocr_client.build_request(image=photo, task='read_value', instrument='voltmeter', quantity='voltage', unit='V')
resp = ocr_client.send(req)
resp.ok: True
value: 0.2 V
